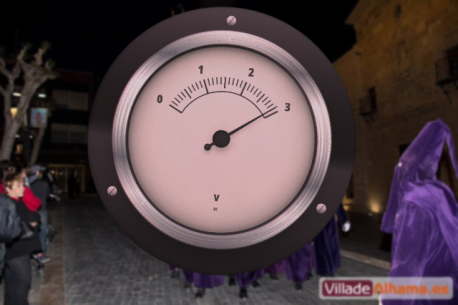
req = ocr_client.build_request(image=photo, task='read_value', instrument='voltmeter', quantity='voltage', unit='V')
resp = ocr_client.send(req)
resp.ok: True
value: 2.9 V
